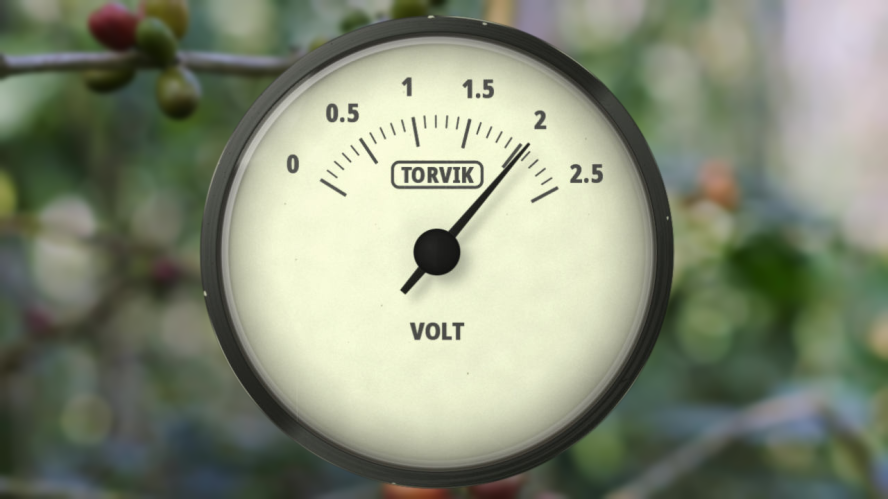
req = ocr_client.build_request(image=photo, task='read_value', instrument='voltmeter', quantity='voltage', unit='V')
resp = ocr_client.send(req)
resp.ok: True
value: 2.05 V
